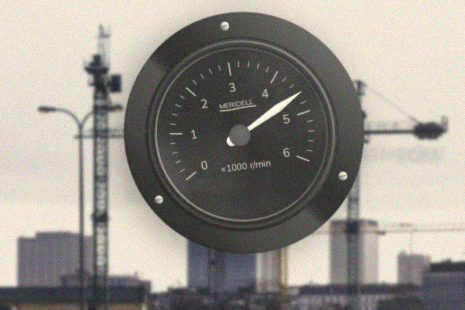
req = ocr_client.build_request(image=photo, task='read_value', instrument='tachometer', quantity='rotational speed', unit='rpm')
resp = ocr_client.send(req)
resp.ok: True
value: 4600 rpm
